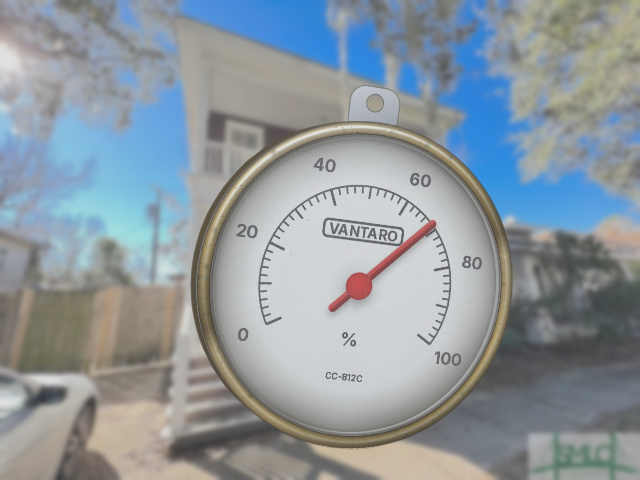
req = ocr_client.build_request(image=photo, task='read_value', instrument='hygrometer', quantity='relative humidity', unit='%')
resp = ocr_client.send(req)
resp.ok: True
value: 68 %
